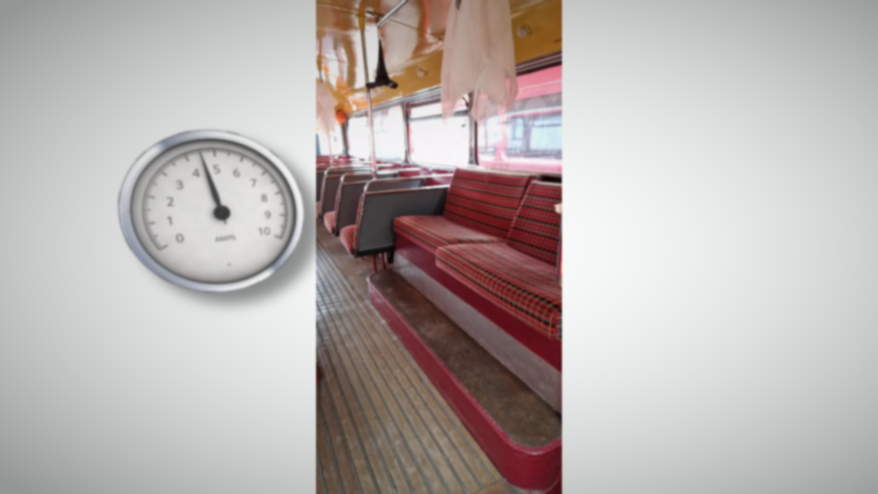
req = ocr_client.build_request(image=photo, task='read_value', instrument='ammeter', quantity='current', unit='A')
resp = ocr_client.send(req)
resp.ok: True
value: 4.5 A
